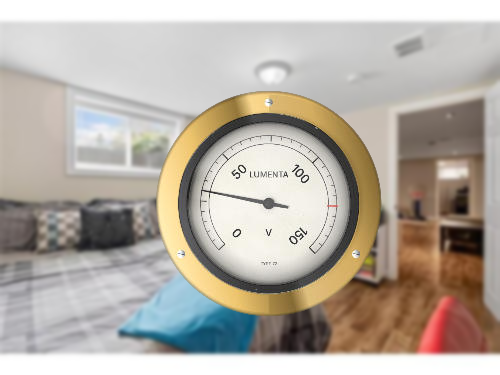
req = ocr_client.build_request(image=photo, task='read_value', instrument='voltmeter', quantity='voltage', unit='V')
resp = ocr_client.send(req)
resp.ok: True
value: 30 V
